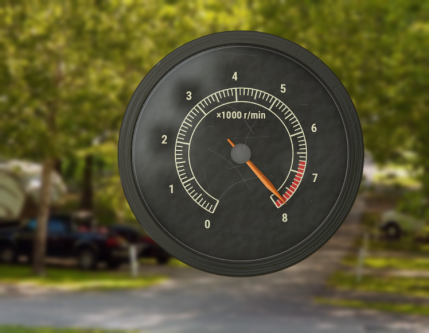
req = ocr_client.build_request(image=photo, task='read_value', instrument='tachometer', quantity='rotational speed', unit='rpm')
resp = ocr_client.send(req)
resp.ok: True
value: 7800 rpm
